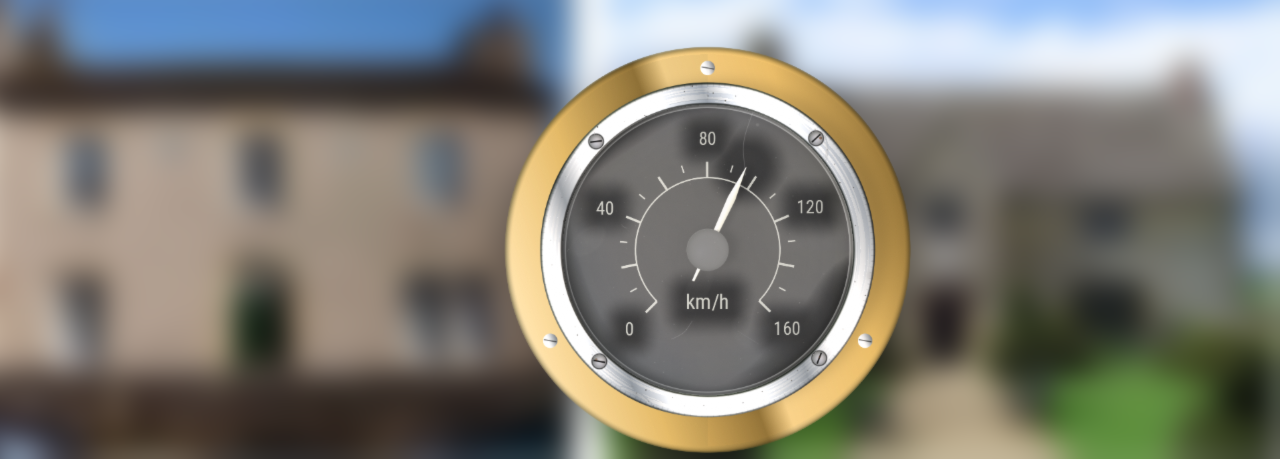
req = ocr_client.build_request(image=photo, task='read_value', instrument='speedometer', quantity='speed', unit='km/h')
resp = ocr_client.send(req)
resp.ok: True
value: 95 km/h
